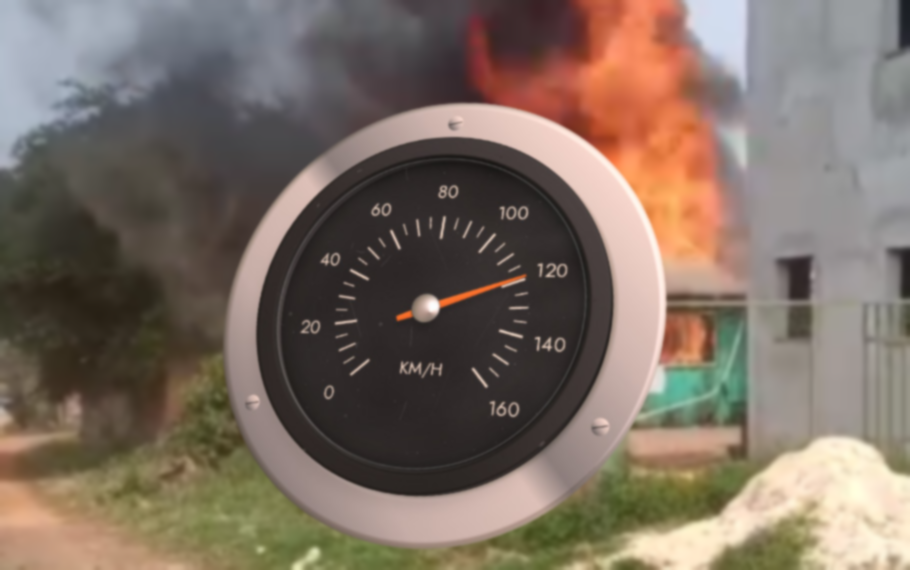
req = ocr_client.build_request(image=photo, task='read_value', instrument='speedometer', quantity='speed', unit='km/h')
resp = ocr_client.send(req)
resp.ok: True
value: 120 km/h
